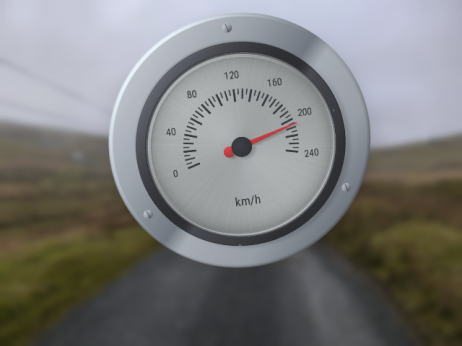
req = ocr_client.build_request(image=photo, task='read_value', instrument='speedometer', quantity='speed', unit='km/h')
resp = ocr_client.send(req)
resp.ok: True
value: 205 km/h
